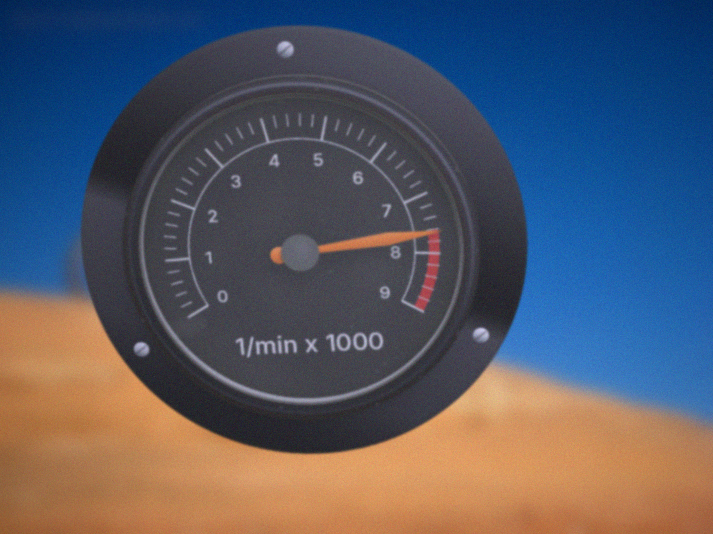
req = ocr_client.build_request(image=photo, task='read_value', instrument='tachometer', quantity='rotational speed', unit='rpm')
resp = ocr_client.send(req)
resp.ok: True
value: 7600 rpm
